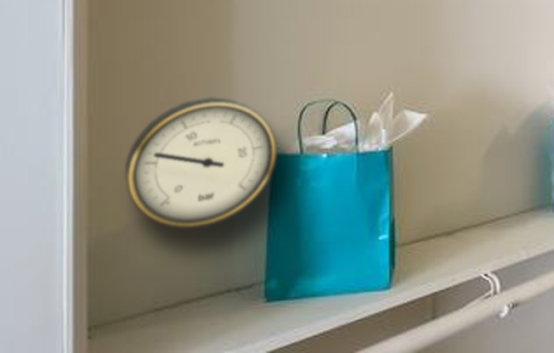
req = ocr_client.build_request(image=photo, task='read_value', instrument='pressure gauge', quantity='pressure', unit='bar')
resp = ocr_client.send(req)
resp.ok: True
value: 6 bar
